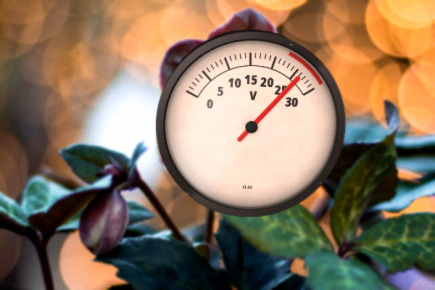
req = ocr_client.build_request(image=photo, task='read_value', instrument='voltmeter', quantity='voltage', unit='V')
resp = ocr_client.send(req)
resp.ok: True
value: 26 V
